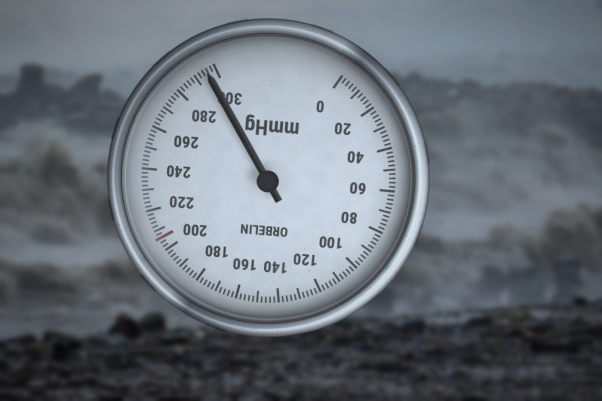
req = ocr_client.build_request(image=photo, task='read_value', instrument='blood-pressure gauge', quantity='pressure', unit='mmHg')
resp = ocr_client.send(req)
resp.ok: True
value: 296 mmHg
